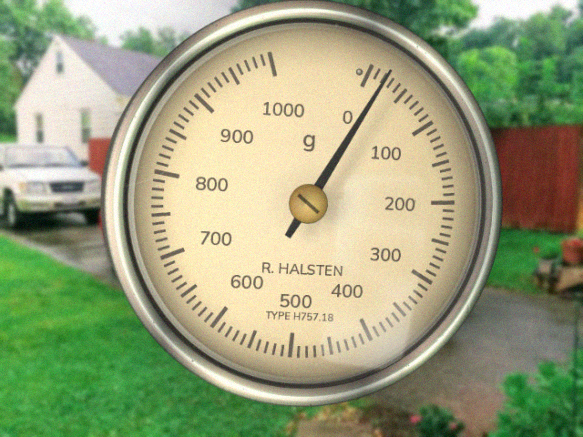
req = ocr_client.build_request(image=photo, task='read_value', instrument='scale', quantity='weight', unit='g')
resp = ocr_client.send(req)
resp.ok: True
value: 20 g
